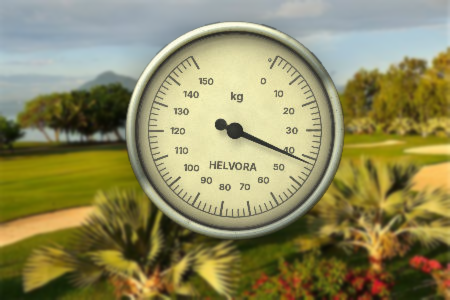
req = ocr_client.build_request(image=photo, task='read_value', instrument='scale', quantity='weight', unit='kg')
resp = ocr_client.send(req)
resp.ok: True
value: 42 kg
